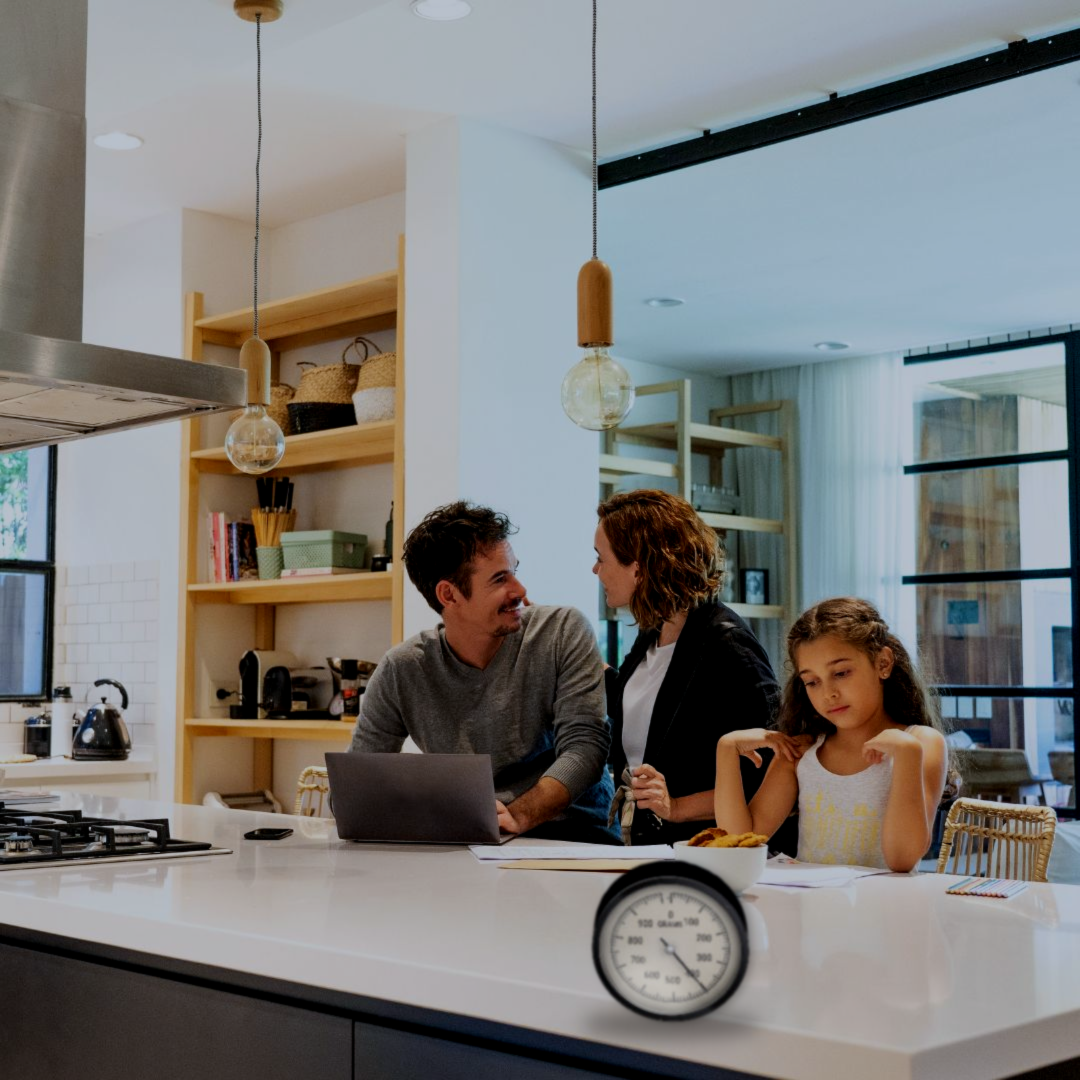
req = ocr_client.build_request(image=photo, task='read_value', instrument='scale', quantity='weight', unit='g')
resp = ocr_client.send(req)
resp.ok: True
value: 400 g
